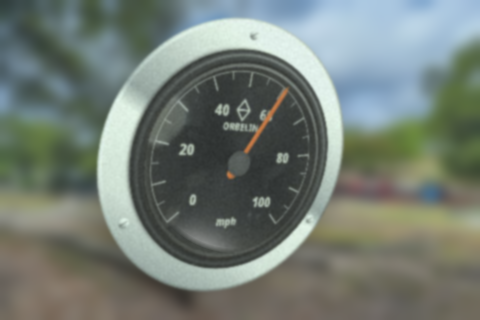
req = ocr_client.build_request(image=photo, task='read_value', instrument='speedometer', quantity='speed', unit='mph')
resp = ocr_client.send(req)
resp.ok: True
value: 60 mph
